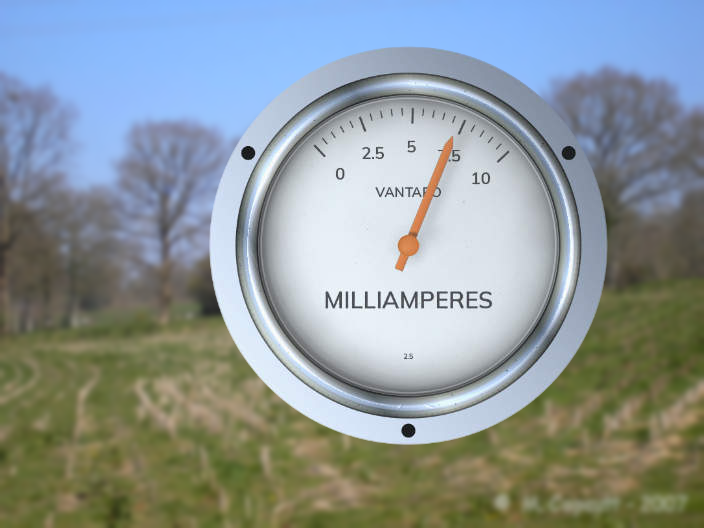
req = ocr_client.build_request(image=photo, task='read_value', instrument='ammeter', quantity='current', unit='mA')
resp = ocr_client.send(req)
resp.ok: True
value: 7.25 mA
